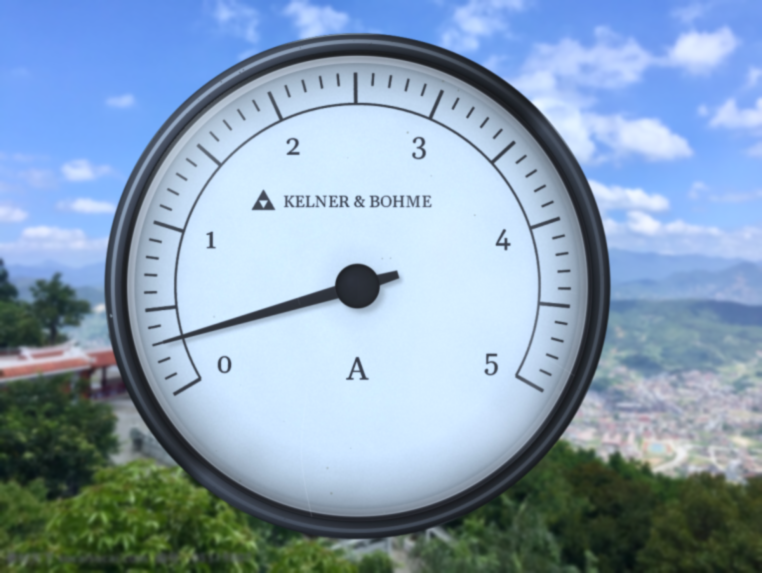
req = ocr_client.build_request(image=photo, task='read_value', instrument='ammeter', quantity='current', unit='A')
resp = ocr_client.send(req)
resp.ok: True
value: 0.3 A
